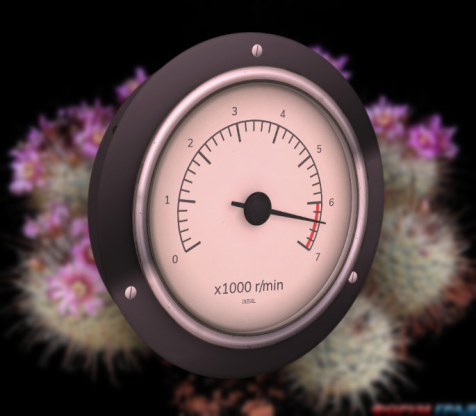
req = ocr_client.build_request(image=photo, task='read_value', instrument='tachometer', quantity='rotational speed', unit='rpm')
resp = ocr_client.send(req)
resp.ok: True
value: 6400 rpm
